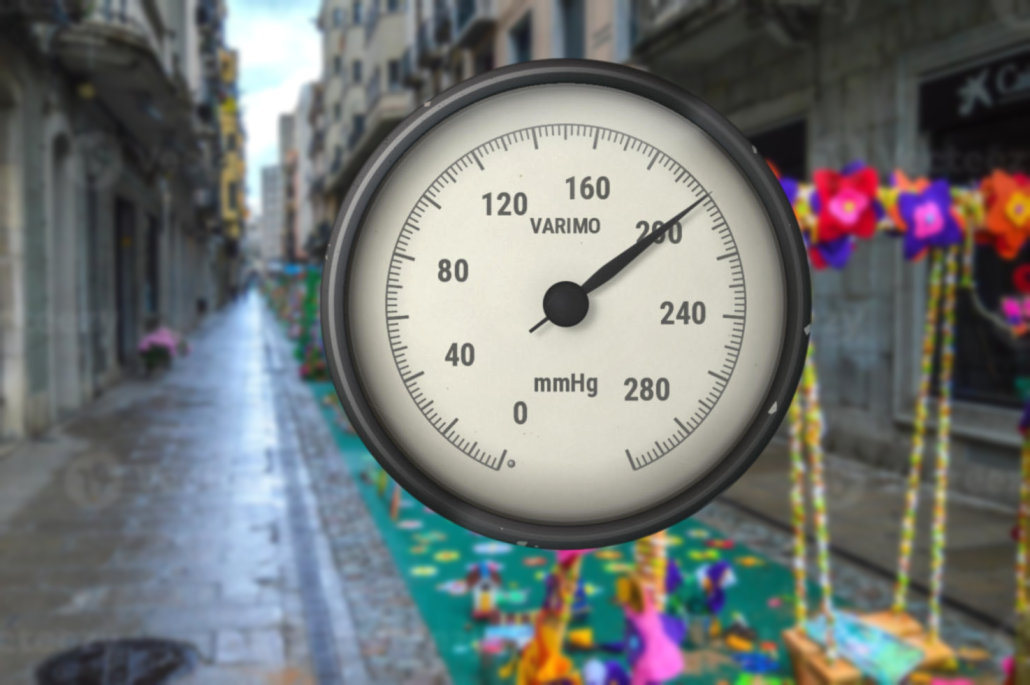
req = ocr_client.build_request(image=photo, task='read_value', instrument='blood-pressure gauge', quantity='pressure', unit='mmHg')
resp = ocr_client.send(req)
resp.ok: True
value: 200 mmHg
